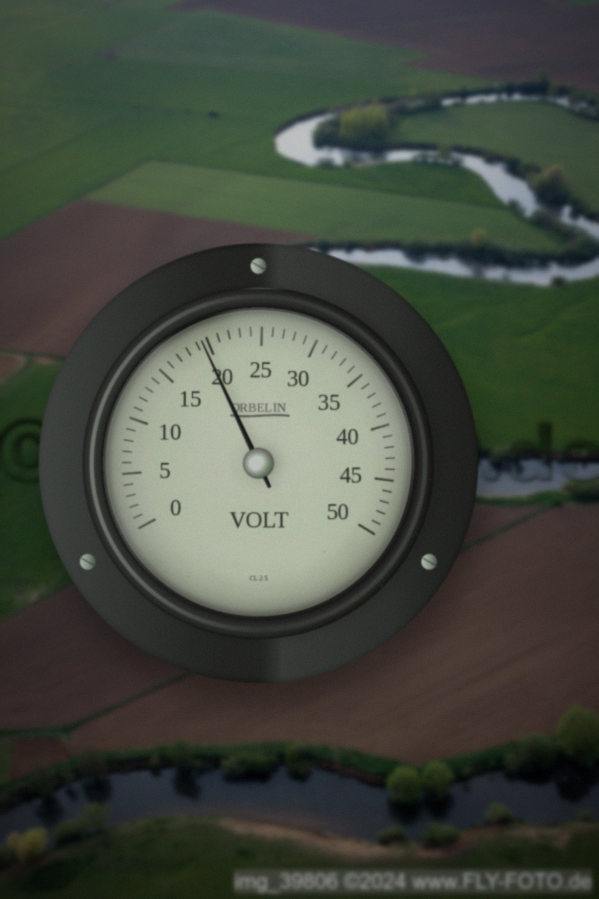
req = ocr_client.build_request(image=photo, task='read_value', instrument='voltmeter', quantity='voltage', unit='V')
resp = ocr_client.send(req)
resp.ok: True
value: 19.5 V
